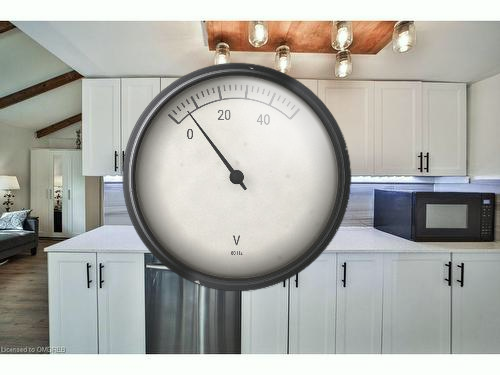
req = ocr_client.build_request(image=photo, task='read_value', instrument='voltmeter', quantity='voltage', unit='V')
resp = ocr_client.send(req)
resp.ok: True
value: 6 V
